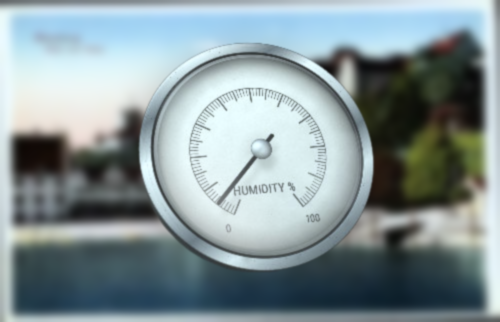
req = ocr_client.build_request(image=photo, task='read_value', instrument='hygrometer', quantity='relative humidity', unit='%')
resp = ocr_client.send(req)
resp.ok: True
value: 5 %
